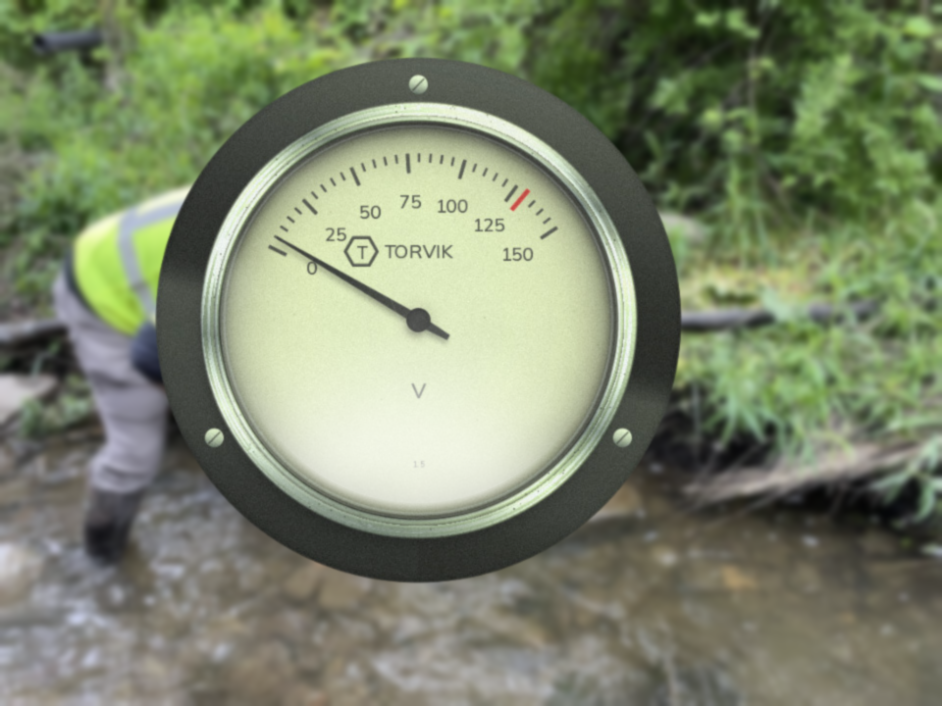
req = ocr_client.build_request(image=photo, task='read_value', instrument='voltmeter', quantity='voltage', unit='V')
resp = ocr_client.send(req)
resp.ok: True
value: 5 V
